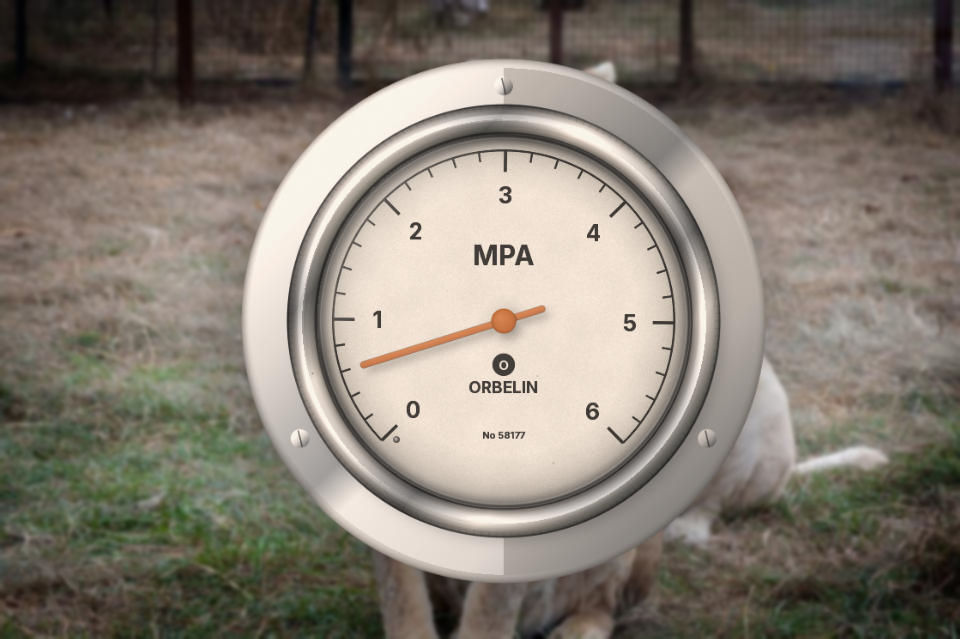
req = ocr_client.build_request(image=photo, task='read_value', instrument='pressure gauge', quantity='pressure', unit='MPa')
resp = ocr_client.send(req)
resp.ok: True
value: 0.6 MPa
